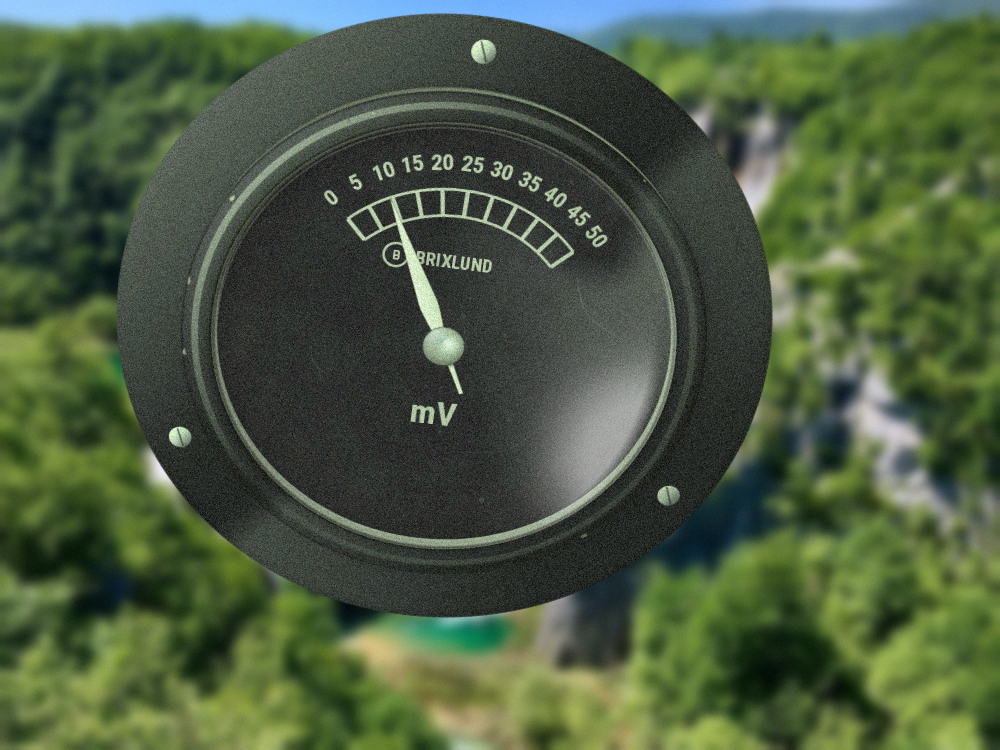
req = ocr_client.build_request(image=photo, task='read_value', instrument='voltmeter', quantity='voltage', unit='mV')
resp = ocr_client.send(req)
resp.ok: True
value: 10 mV
